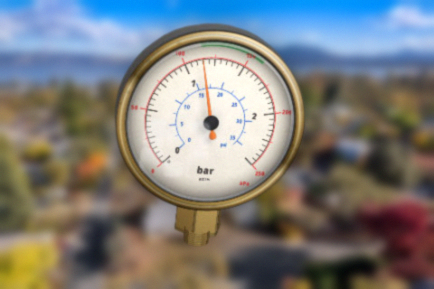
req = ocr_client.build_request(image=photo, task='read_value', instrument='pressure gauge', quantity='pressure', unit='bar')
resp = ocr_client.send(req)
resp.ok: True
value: 1.15 bar
